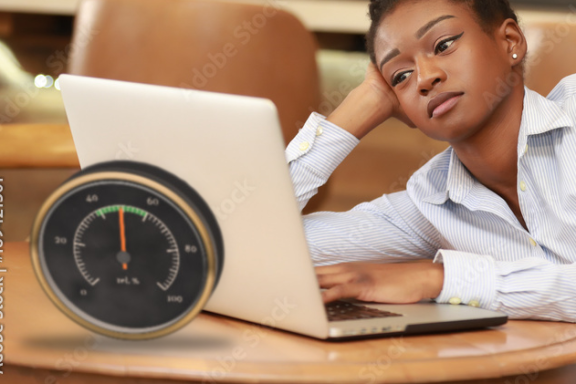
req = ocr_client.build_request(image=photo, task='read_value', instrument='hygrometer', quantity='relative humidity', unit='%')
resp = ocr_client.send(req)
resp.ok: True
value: 50 %
